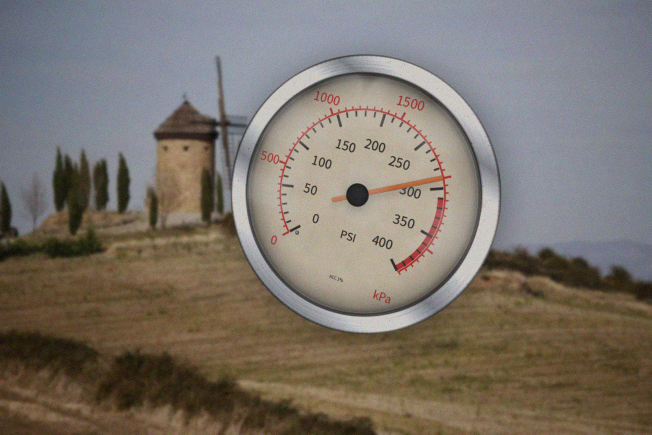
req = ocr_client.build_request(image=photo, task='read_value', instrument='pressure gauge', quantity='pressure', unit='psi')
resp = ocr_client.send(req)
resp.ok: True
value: 290 psi
